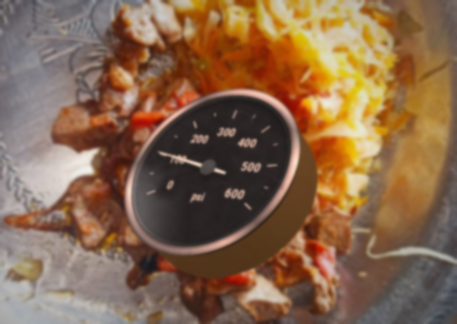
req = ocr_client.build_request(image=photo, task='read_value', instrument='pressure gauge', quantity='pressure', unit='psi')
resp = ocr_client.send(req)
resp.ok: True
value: 100 psi
